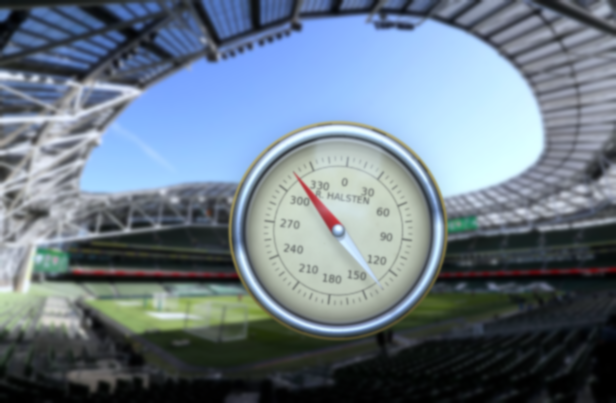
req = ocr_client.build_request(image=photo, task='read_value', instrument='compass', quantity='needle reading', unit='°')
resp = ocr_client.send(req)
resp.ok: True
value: 315 °
